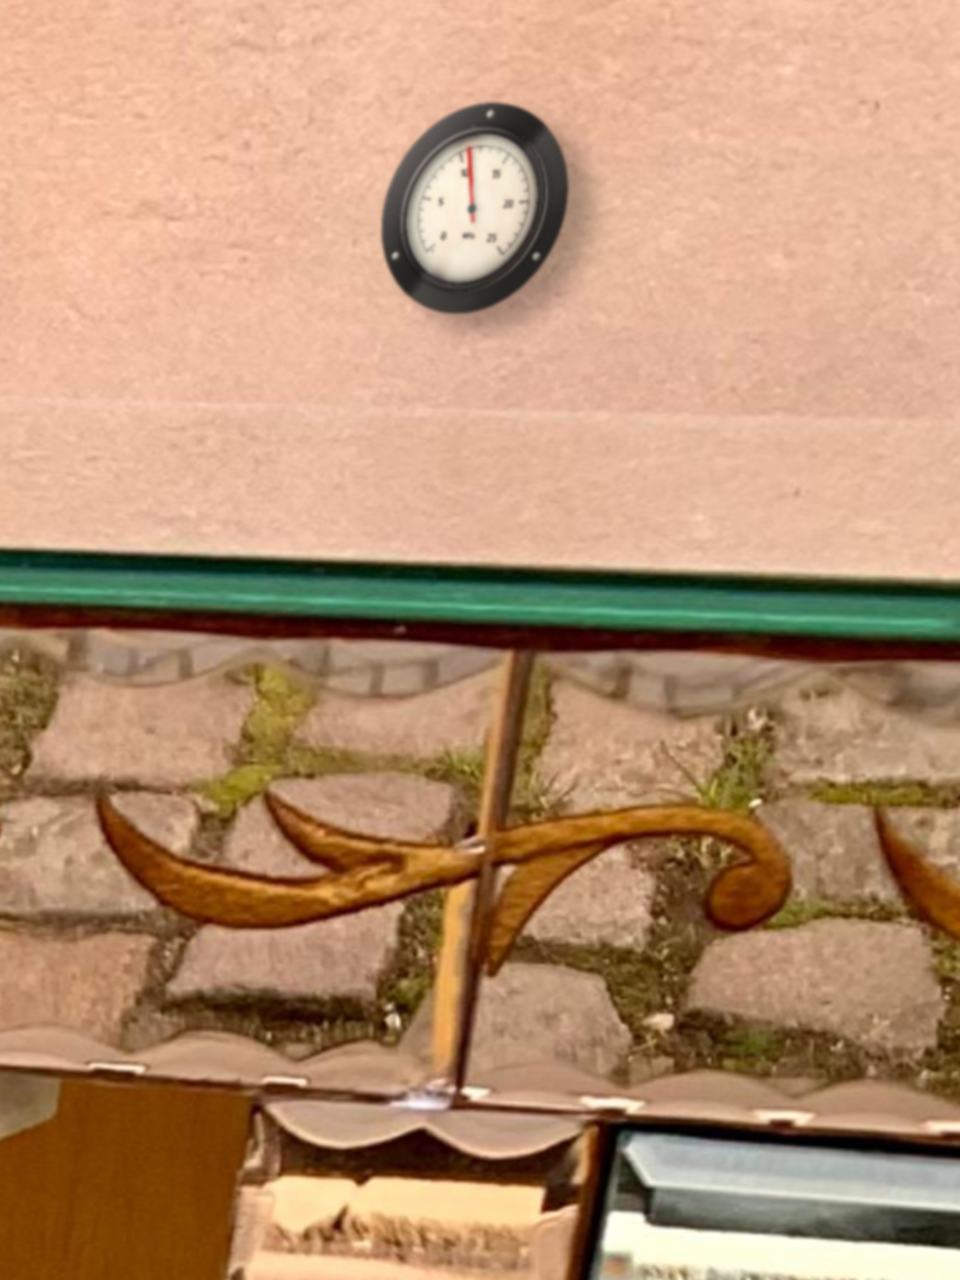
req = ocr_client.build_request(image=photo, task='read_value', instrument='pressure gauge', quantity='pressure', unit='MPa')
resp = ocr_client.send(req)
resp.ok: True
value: 11 MPa
